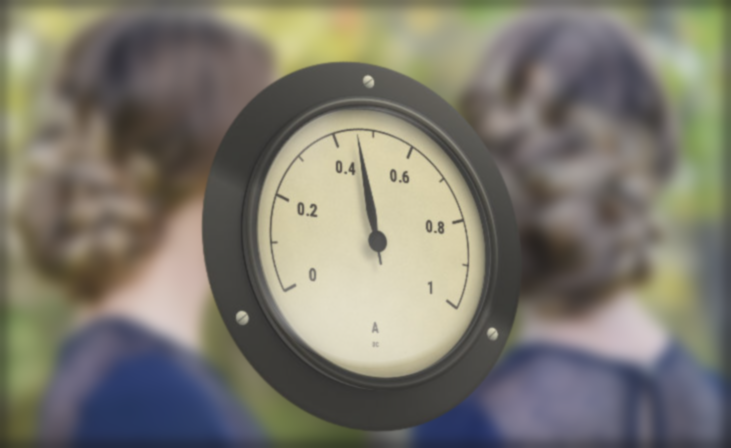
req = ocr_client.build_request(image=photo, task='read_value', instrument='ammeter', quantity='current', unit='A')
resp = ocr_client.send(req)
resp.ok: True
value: 0.45 A
